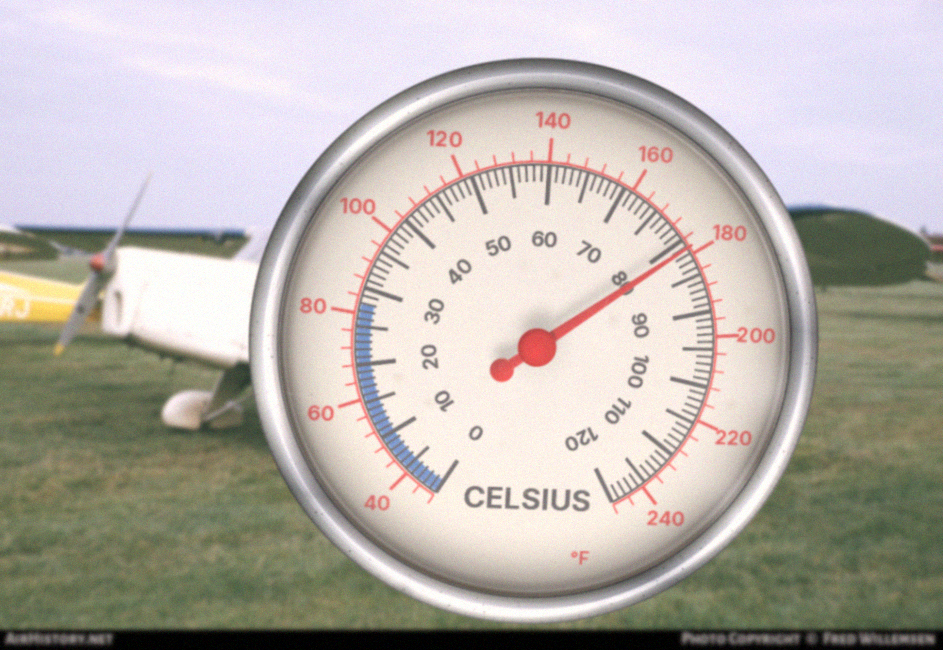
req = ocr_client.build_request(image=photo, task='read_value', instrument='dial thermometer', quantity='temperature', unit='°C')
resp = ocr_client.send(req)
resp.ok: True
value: 81 °C
